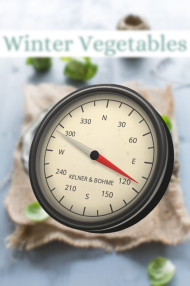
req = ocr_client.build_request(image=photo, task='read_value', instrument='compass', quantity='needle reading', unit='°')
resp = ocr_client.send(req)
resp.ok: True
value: 112.5 °
